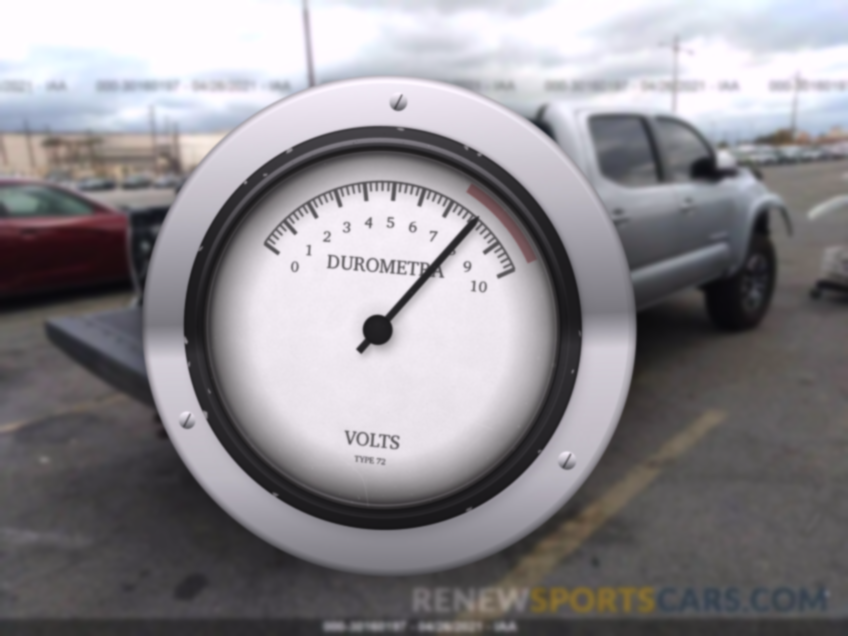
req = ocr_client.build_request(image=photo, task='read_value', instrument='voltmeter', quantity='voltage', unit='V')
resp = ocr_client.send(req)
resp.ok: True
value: 8 V
